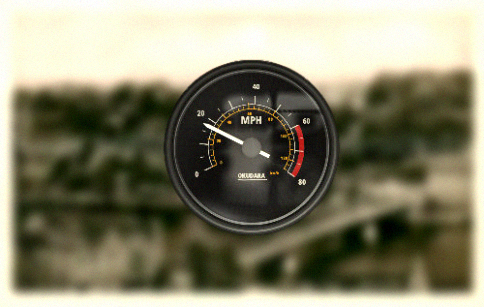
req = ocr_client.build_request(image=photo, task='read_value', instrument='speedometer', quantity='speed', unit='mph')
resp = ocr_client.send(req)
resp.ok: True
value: 17.5 mph
